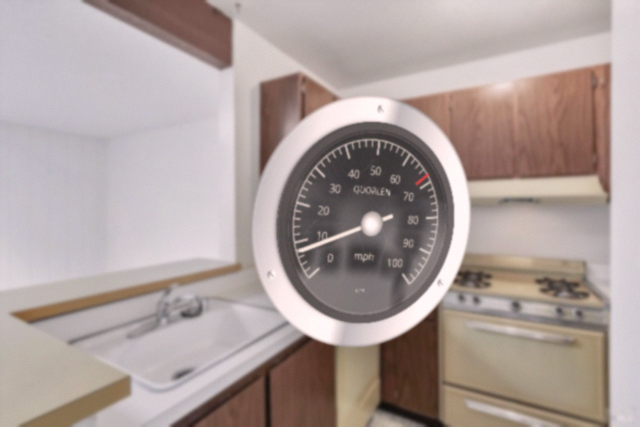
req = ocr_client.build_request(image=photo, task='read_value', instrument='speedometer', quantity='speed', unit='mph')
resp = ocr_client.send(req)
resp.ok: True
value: 8 mph
